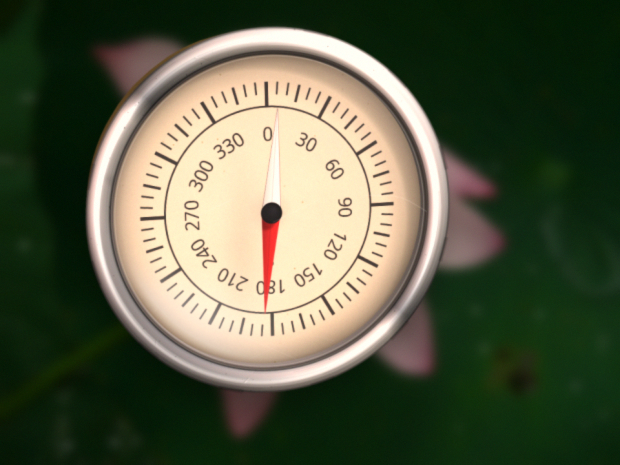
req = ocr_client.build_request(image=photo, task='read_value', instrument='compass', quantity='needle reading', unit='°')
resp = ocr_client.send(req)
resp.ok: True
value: 185 °
